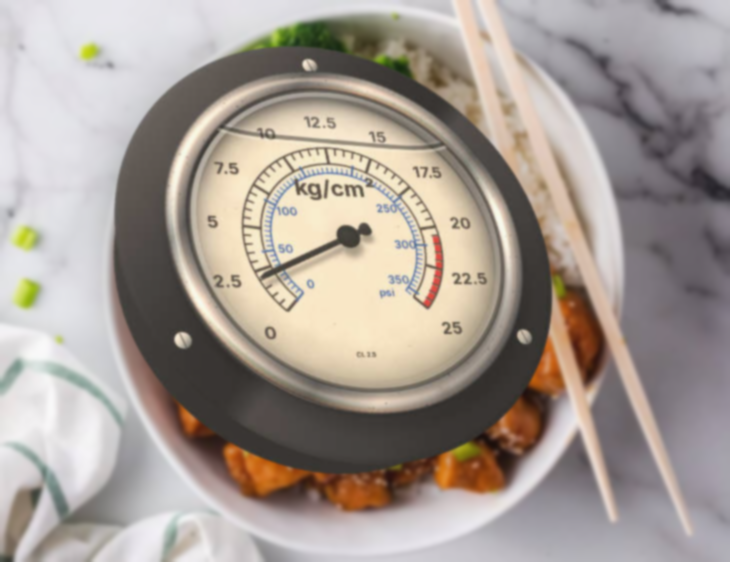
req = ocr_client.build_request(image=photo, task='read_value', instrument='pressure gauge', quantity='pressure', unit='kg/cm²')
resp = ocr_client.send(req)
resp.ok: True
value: 2 kg/cm²
